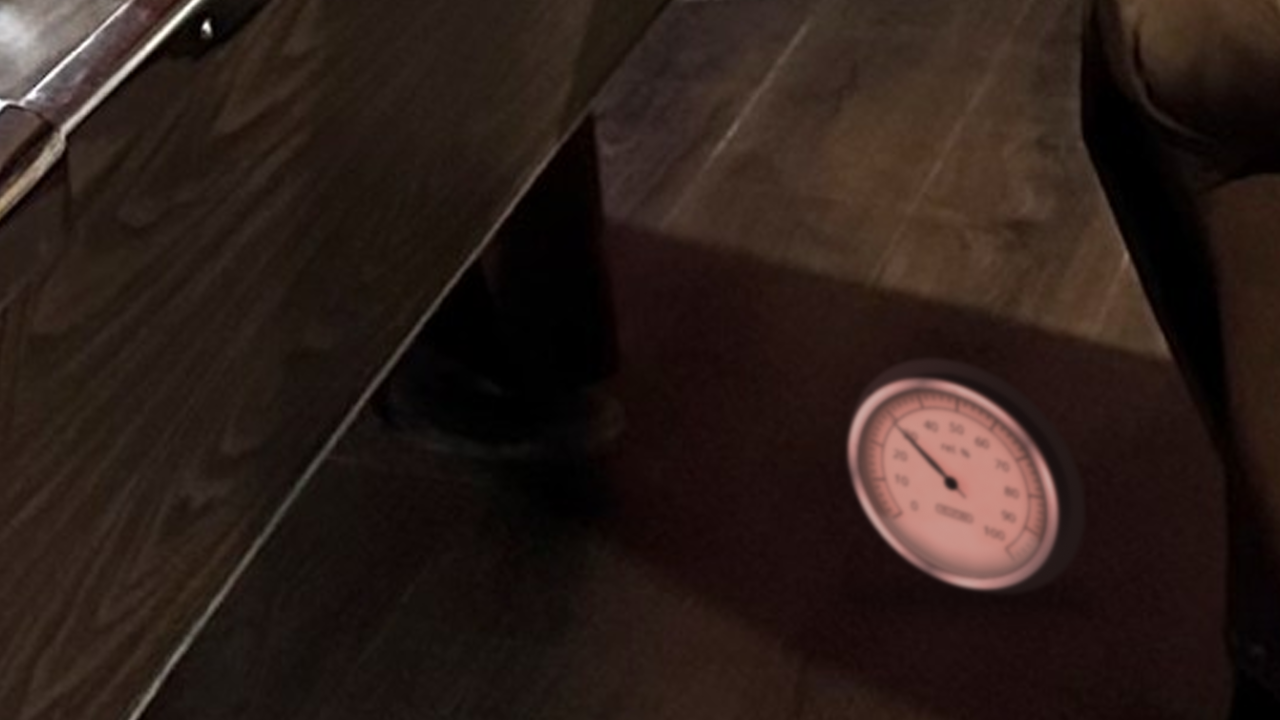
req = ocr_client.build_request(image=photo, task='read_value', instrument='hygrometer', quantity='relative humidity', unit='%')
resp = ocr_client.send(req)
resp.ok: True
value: 30 %
